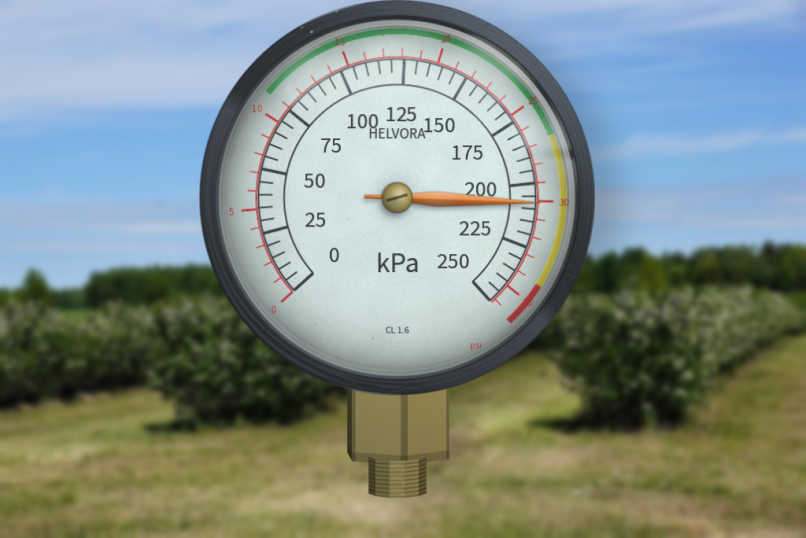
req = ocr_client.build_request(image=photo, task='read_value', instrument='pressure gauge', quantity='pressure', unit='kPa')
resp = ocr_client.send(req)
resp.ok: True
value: 207.5 kPa
